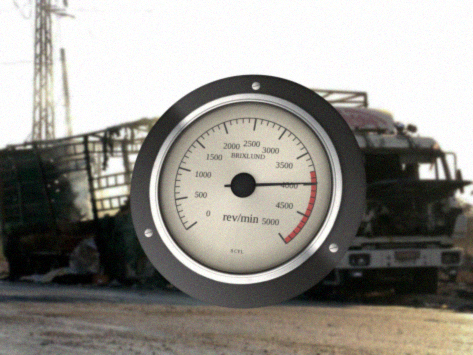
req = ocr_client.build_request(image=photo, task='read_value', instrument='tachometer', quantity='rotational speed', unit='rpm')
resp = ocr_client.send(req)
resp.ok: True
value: 4000 rpm
